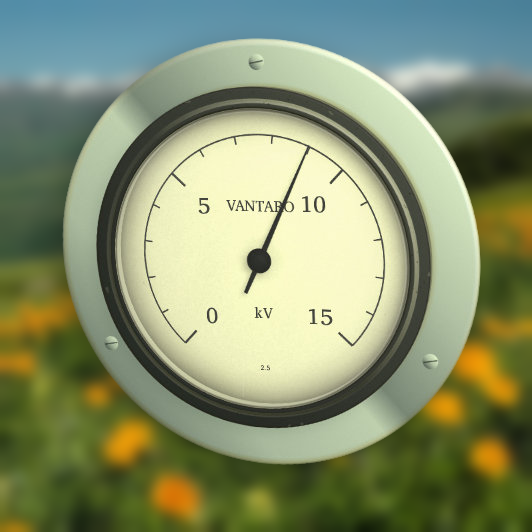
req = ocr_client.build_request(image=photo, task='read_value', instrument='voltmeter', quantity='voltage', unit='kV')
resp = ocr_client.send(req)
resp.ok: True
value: 9 kV
